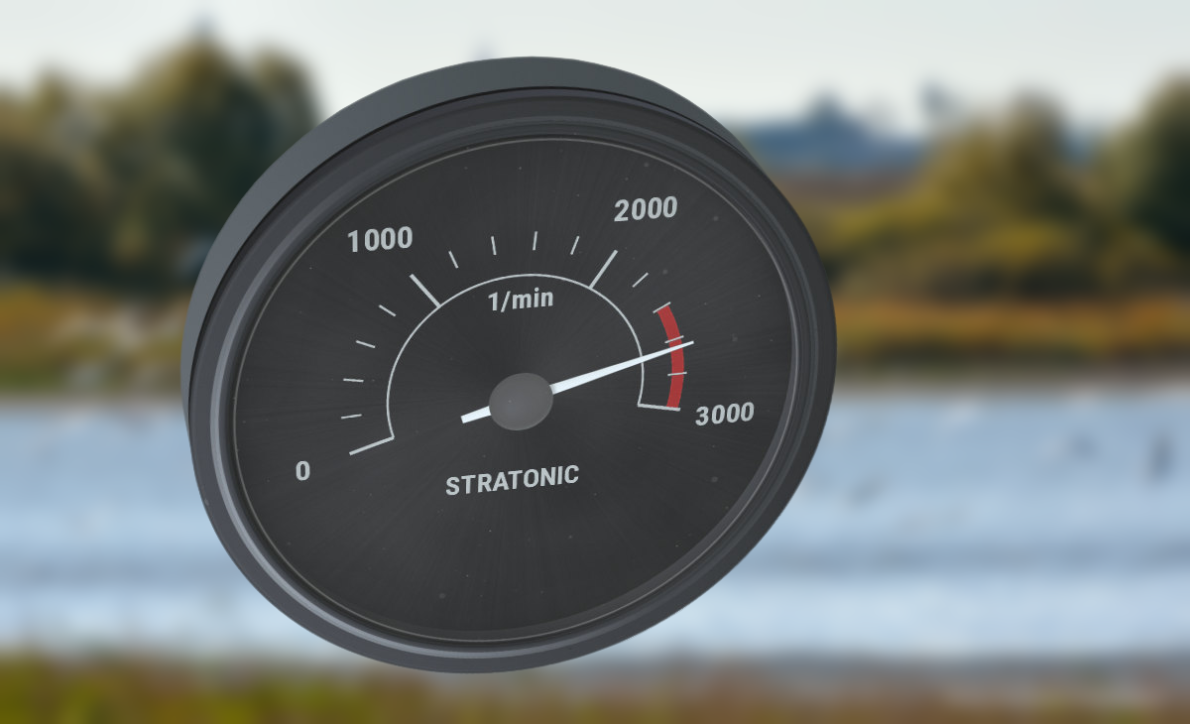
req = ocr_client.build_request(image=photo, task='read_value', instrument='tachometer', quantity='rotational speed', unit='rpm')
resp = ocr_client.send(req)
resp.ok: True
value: 2600 rpm
